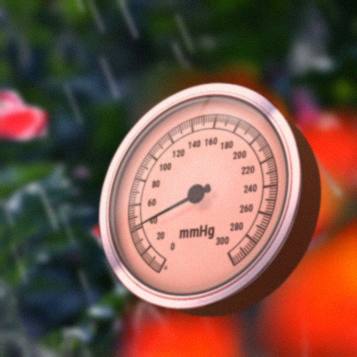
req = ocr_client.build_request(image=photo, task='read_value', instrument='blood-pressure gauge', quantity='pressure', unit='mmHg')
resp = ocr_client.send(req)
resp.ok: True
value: 40 mmHg
